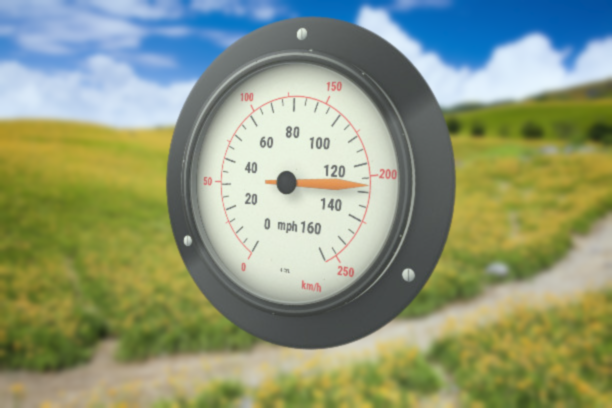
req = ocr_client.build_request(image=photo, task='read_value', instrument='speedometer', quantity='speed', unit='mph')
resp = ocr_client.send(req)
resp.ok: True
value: 127.5 mph
